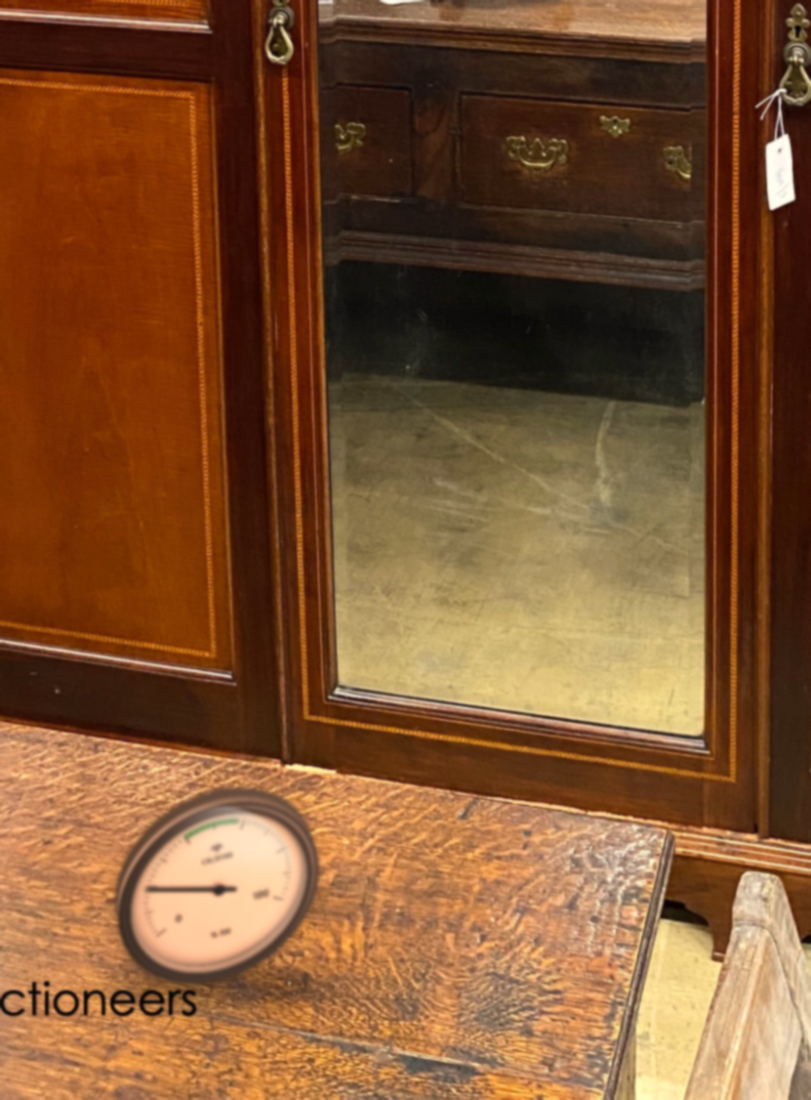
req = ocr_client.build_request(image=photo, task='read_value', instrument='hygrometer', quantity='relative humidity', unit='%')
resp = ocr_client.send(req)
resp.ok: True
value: 20 %
